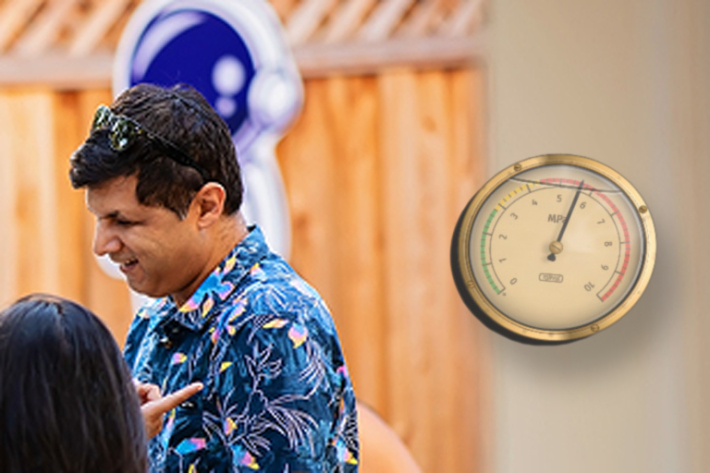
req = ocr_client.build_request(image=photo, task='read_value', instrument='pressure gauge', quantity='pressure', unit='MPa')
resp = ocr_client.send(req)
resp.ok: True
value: 5.6 MPa
